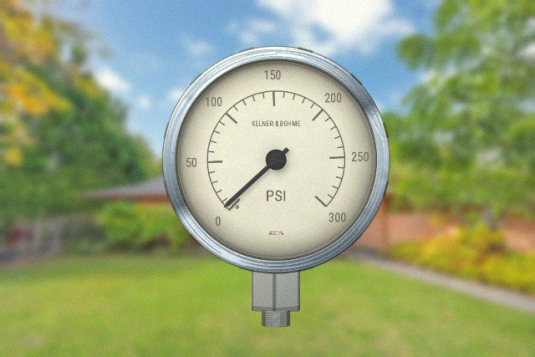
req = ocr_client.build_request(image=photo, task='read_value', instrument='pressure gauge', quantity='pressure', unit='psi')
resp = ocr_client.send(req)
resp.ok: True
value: 5 psi
